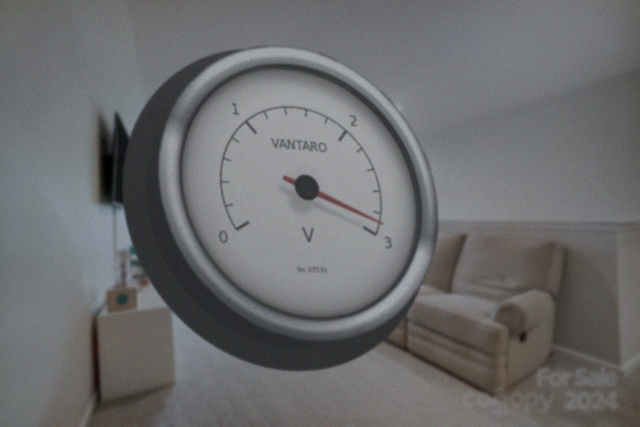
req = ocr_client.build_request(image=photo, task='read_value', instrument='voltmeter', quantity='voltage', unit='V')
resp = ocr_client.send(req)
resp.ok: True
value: 2.9 V
